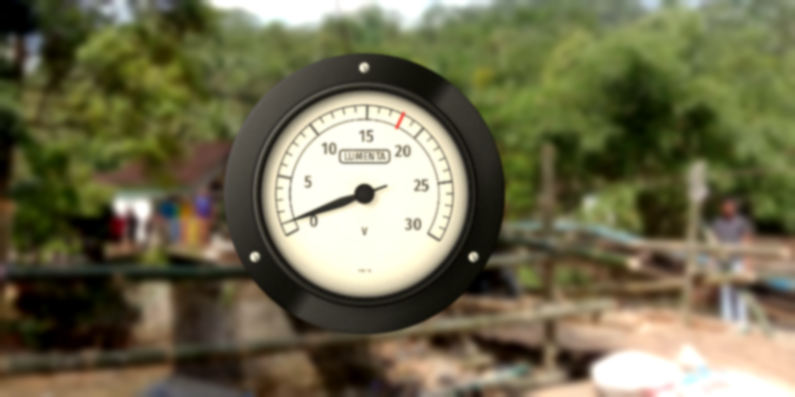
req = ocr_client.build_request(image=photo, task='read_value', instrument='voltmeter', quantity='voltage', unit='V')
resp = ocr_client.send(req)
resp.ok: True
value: 1 V
